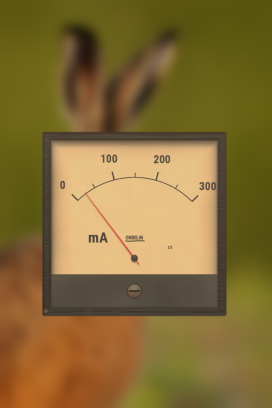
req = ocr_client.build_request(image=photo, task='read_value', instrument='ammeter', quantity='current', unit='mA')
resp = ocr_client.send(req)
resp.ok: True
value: 25 mA
